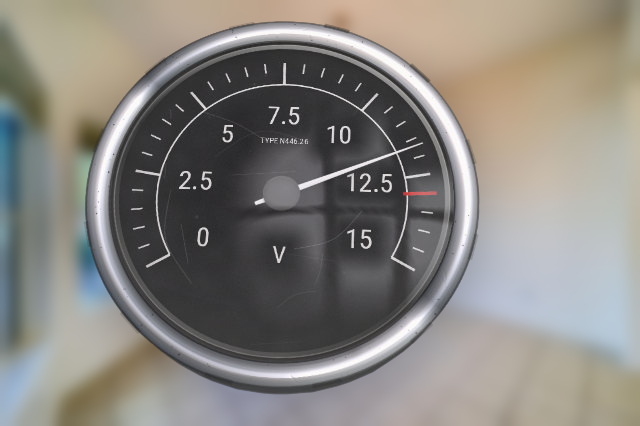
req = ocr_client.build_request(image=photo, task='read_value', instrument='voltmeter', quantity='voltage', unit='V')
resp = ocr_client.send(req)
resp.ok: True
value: 11.75 V
